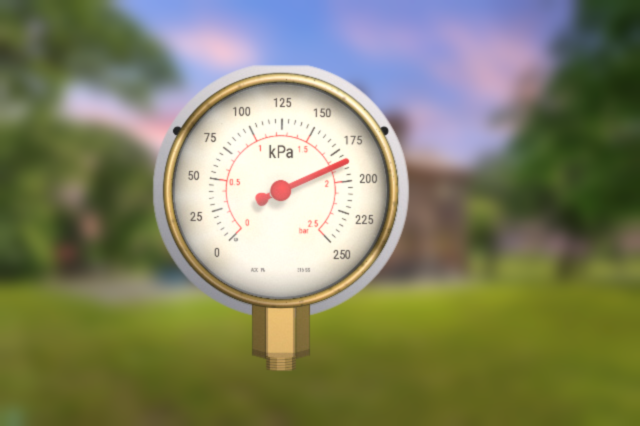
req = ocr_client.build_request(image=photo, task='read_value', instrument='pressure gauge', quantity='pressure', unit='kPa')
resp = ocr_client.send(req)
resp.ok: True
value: 185 kPa
